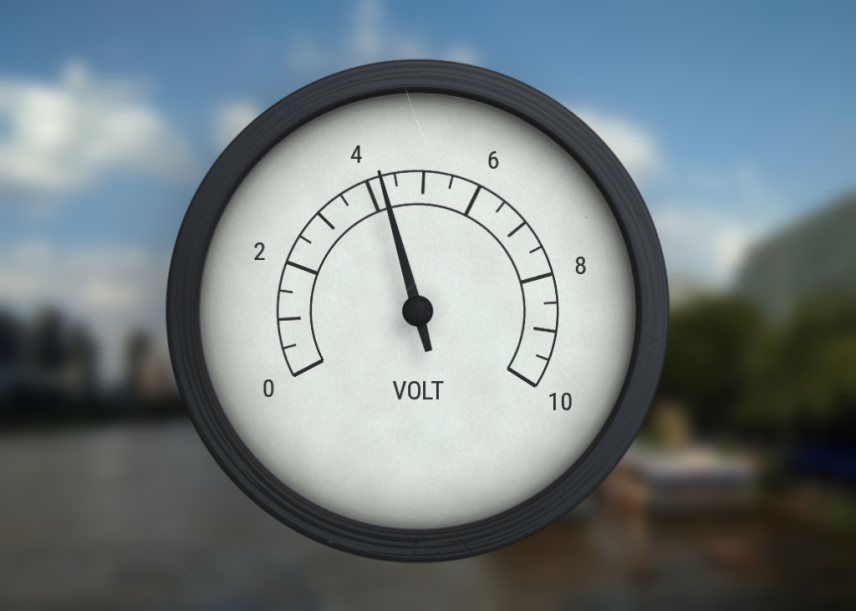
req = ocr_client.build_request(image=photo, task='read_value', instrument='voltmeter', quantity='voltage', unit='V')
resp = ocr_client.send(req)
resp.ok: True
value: 4.25 V
